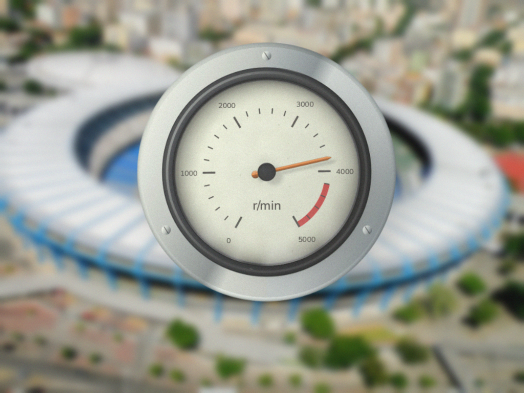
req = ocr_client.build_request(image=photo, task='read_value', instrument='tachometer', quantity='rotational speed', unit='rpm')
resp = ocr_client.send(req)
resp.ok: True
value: 3800 rpm
